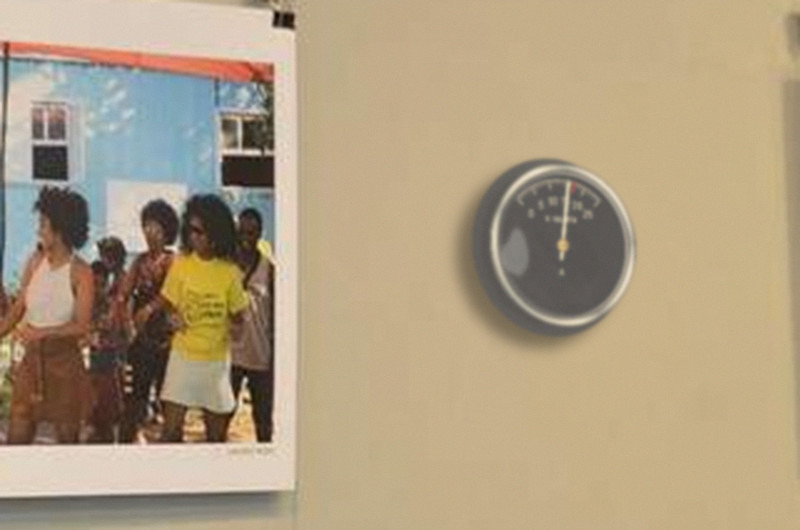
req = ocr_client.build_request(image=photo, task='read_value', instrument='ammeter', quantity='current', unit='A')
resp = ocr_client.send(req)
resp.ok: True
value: 15 A
